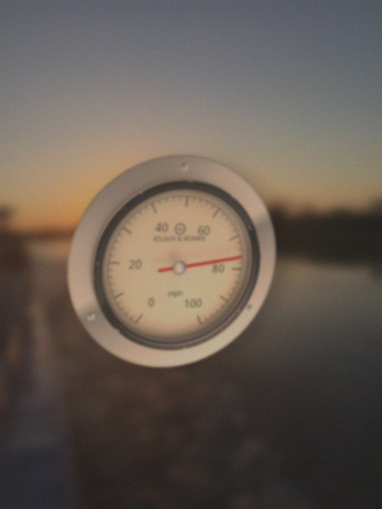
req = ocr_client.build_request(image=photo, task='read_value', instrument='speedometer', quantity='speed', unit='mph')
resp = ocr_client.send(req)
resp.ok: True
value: 76 mph
